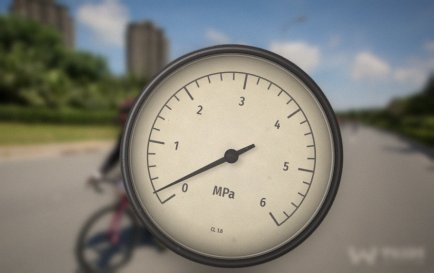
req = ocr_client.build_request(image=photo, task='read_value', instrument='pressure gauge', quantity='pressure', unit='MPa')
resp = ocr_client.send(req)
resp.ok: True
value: 0.2 MPa
